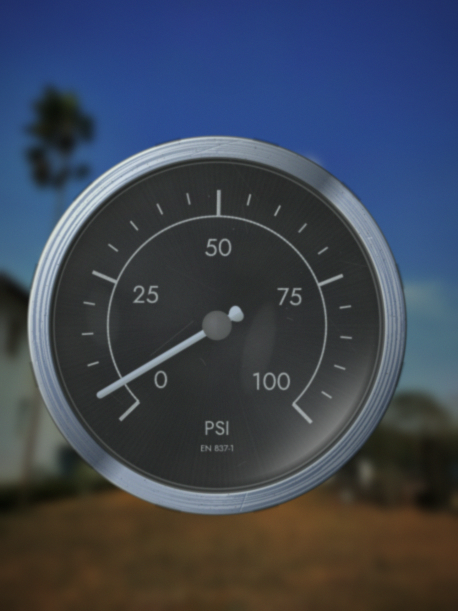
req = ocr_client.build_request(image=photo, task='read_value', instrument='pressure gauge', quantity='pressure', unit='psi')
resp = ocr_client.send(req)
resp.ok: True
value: 5 psi
